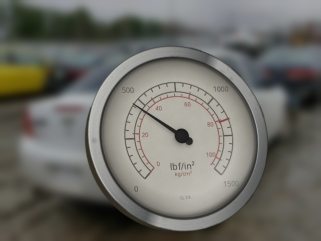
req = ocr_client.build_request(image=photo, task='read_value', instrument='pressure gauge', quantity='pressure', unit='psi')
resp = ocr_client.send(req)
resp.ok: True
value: 450 psi
